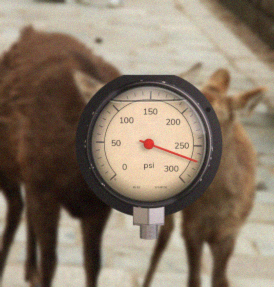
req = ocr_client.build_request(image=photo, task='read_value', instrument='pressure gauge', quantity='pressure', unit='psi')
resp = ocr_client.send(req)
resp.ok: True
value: 270 psi
